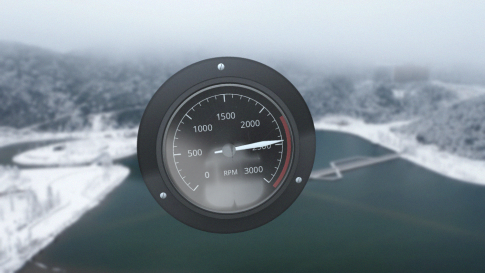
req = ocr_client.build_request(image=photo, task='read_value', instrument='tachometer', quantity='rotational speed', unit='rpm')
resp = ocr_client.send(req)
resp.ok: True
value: 2450 rpm
